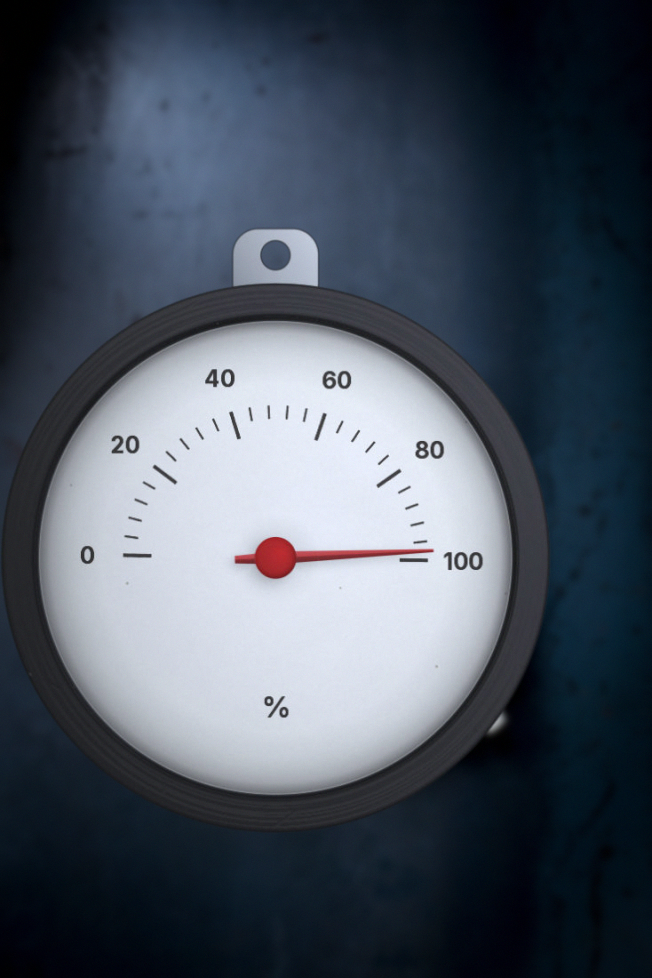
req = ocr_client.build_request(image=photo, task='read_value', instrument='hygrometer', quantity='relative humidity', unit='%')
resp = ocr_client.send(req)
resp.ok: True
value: 98 %
